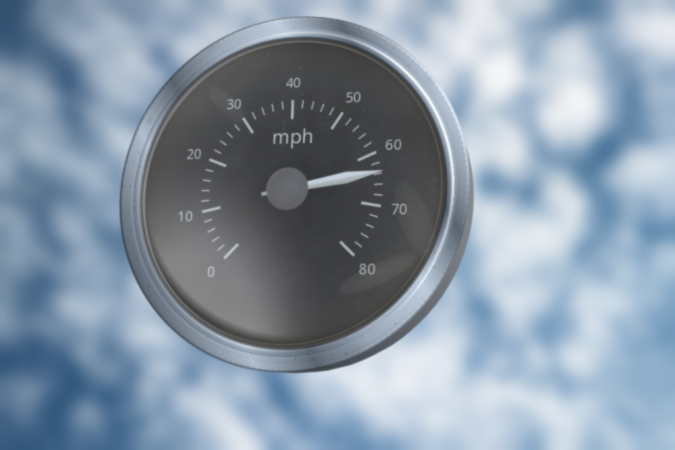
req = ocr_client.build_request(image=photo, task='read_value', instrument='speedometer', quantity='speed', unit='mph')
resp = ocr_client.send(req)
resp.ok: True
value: 64 mph
